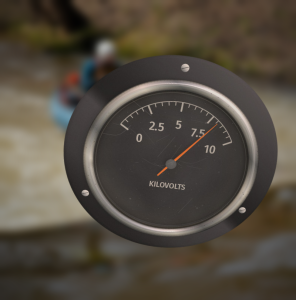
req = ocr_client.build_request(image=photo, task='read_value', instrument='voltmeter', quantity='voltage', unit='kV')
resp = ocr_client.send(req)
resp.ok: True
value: 8 kV
